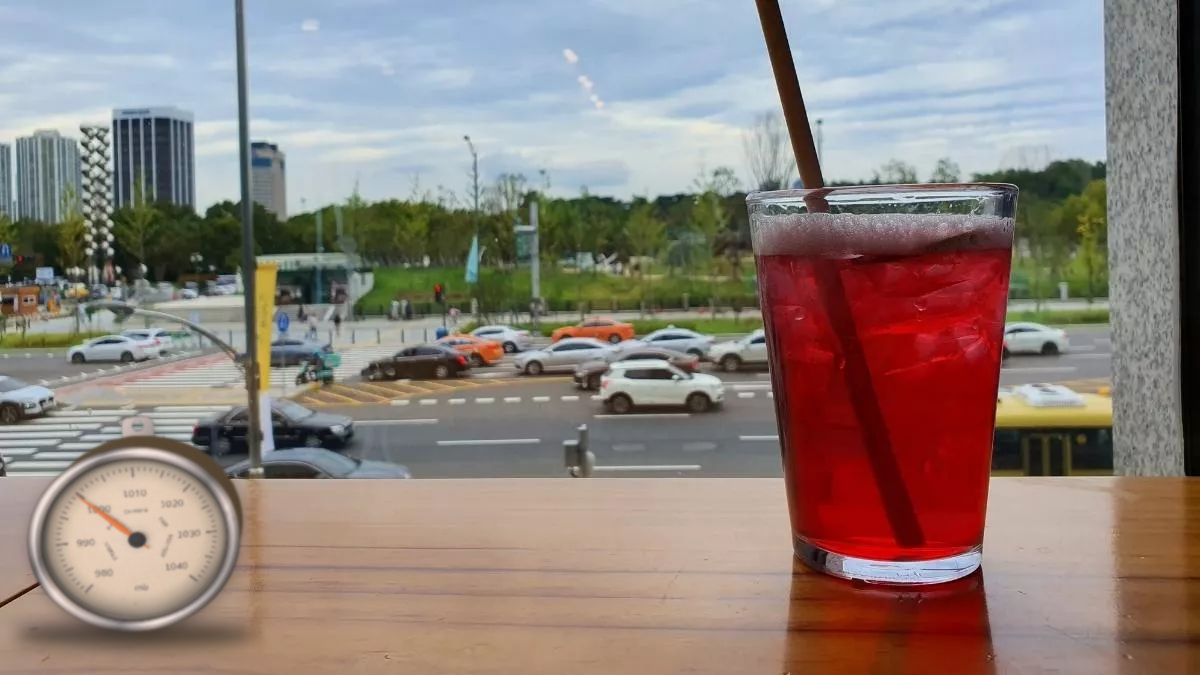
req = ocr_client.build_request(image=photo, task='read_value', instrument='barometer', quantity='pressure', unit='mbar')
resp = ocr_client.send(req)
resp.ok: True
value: 1000 mbar
